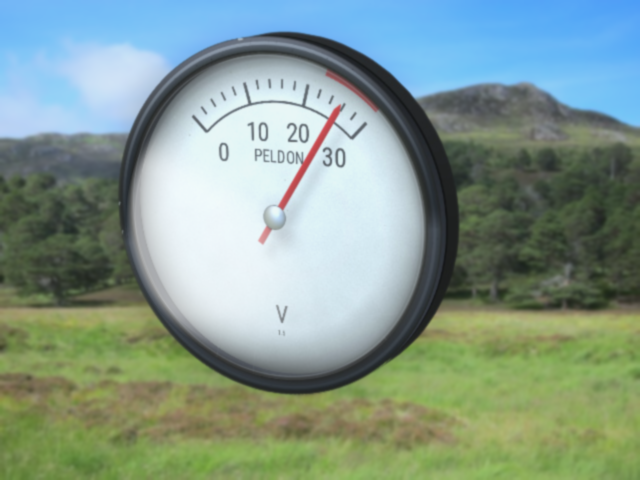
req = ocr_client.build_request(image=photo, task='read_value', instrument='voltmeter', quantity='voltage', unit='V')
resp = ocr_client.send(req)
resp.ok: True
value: 26 V
